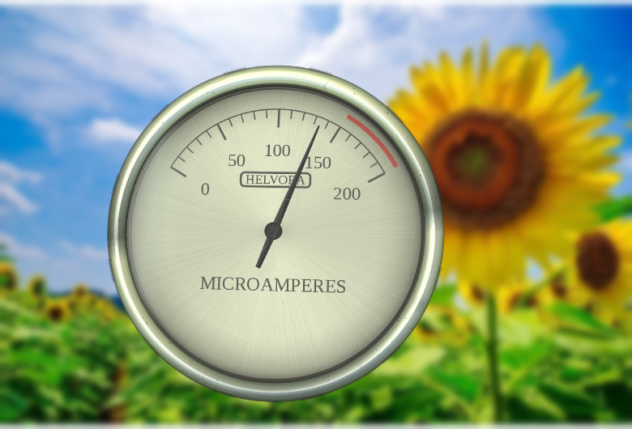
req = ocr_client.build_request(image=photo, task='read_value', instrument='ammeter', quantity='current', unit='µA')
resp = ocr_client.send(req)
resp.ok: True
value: 135 µA
